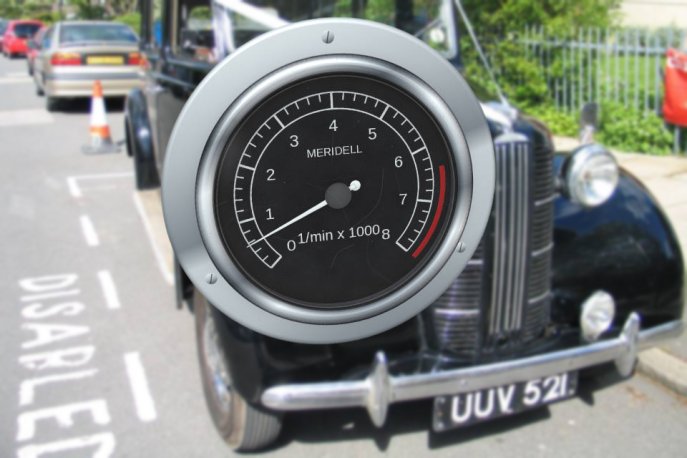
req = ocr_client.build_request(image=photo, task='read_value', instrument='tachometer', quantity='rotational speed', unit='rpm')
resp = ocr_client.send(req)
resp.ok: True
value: 600 rpm
